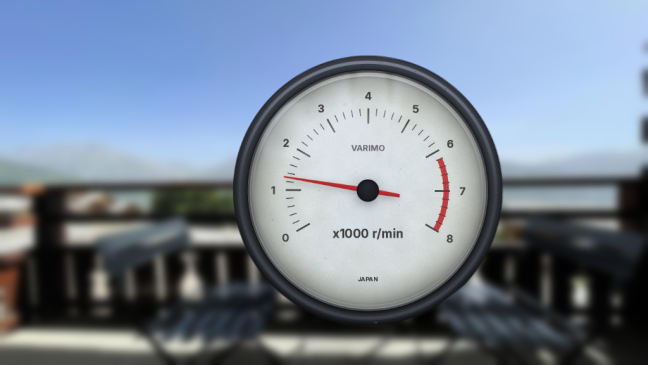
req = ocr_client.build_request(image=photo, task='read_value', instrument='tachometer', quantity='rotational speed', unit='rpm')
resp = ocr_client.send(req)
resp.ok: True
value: 1300 rpm
